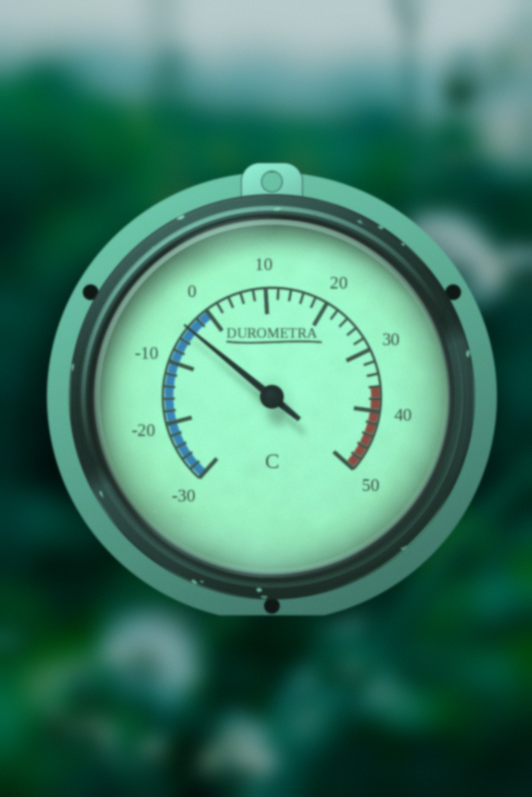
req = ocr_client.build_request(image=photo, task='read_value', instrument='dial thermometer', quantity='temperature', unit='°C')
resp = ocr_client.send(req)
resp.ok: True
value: -4 °C
